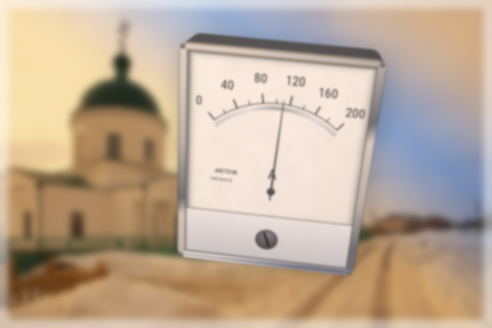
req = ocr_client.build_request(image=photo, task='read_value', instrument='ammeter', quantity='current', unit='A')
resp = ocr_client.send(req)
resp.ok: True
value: 110 A
